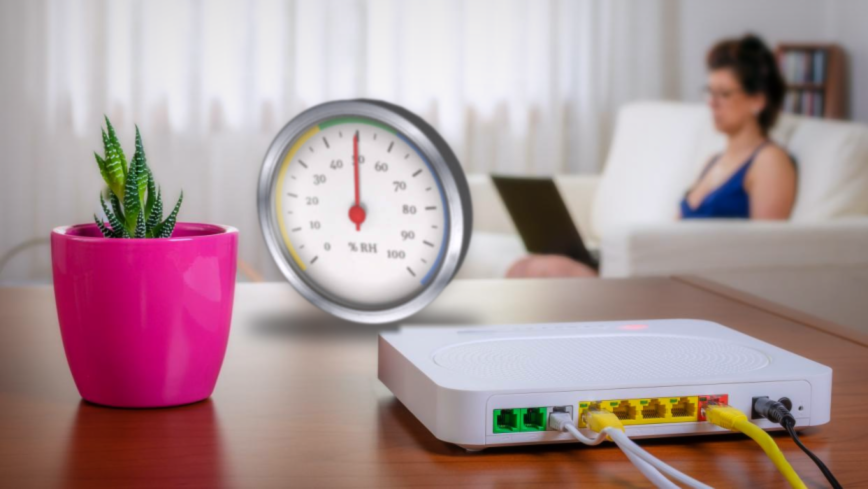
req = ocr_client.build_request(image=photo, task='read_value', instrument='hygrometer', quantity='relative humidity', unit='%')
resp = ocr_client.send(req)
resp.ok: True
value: 50 %
